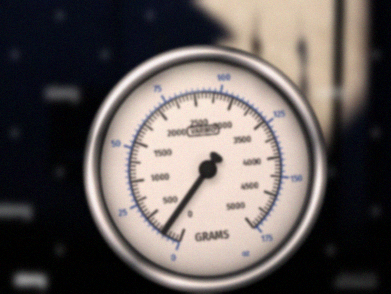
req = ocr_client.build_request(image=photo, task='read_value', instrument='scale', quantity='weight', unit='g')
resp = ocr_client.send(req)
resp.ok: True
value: 250 g
